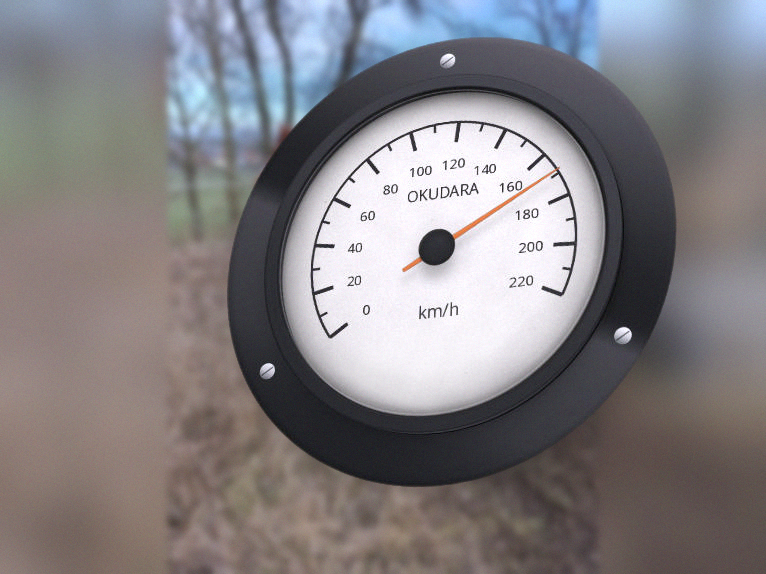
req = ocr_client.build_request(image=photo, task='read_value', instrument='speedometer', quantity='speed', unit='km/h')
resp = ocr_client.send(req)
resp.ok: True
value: 170 km/h
